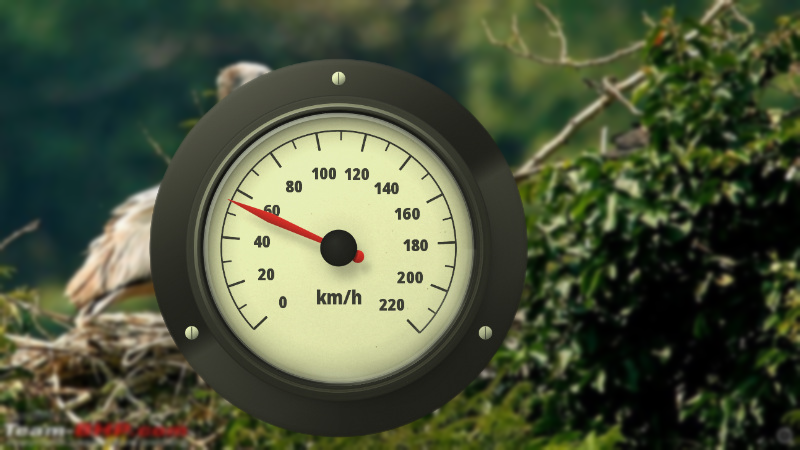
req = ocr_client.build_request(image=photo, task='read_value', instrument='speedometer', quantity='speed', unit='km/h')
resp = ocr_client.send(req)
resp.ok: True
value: 55 km/h
